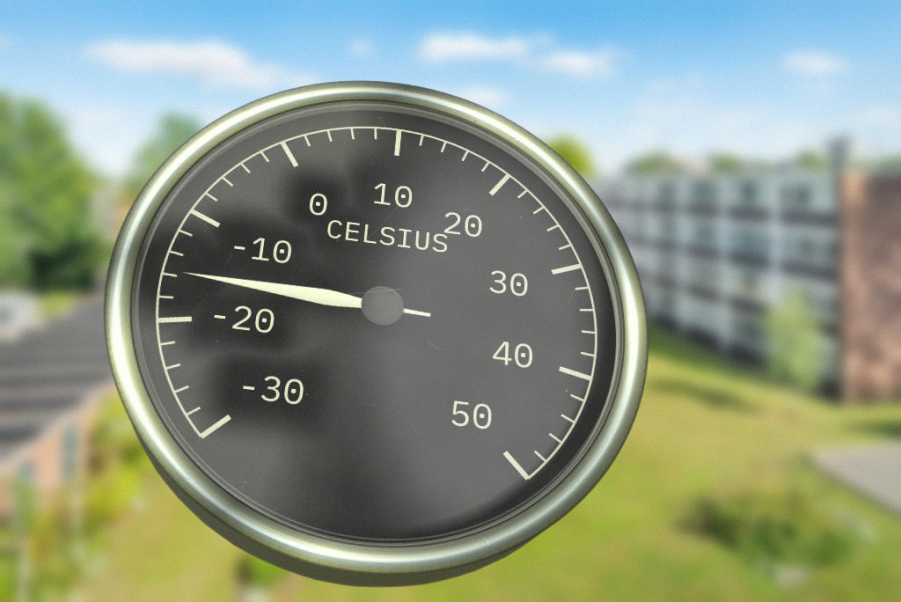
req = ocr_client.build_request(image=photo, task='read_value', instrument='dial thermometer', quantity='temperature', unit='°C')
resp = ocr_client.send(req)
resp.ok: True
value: -16 °C
